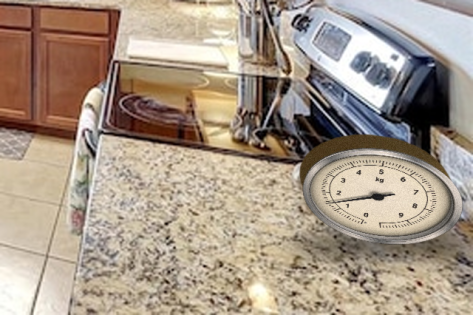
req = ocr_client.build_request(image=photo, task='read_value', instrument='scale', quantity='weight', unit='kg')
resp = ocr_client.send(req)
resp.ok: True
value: 1.5 kg
